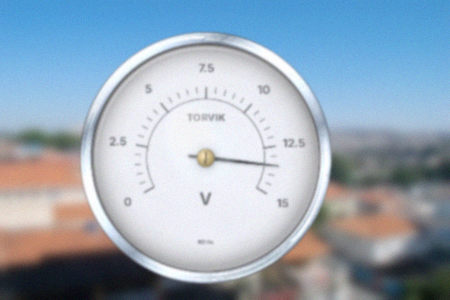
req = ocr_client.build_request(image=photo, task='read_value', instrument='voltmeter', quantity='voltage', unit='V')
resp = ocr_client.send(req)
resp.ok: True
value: 13.5 V
